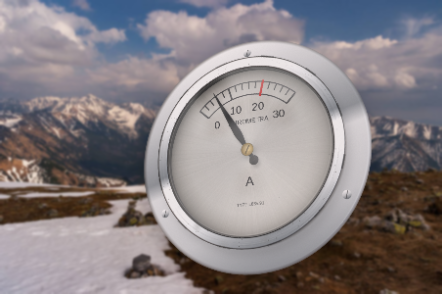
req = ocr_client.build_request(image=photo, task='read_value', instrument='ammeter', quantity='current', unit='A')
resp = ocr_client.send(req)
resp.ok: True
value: 6 A
